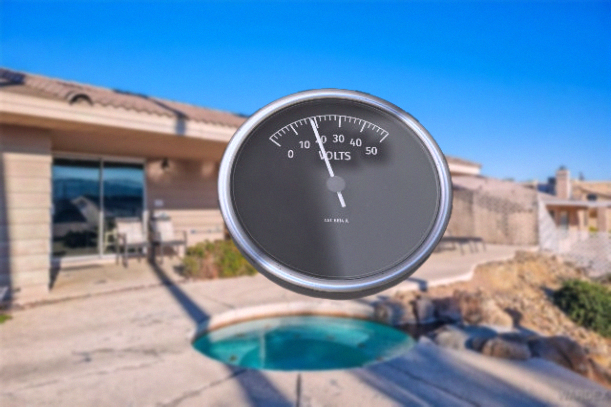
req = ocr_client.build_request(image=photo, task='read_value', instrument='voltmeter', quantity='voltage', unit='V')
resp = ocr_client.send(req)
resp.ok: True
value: 18 V
